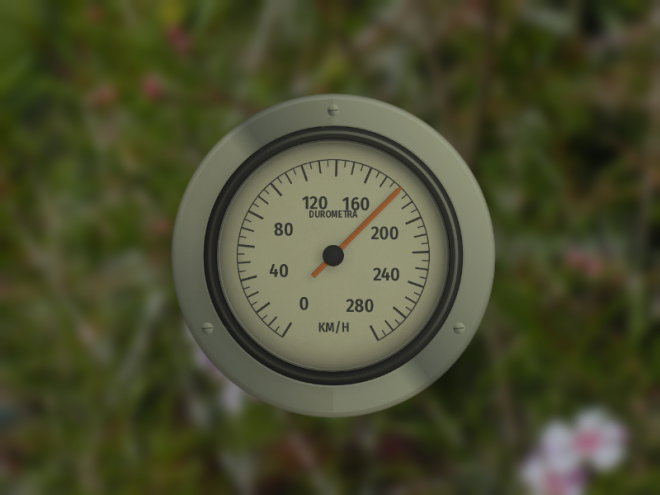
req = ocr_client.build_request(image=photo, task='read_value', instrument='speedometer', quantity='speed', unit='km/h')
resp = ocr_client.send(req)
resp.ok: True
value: 180 km/h
